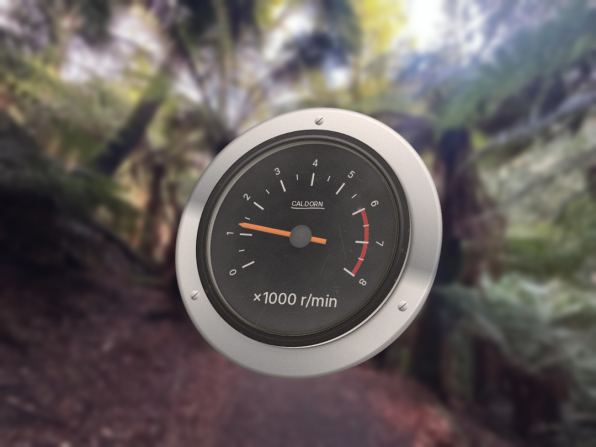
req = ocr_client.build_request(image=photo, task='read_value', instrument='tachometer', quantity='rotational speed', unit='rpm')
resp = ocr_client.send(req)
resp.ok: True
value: 1250 rpm
